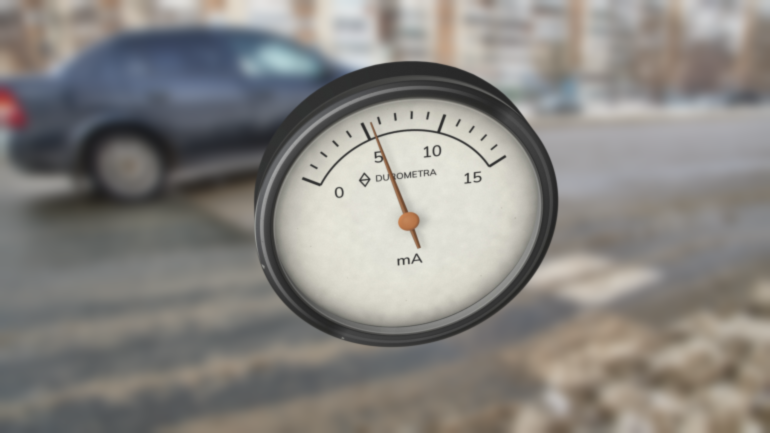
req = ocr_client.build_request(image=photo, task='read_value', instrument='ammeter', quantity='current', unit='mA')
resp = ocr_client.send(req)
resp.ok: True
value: 5.5 mA
